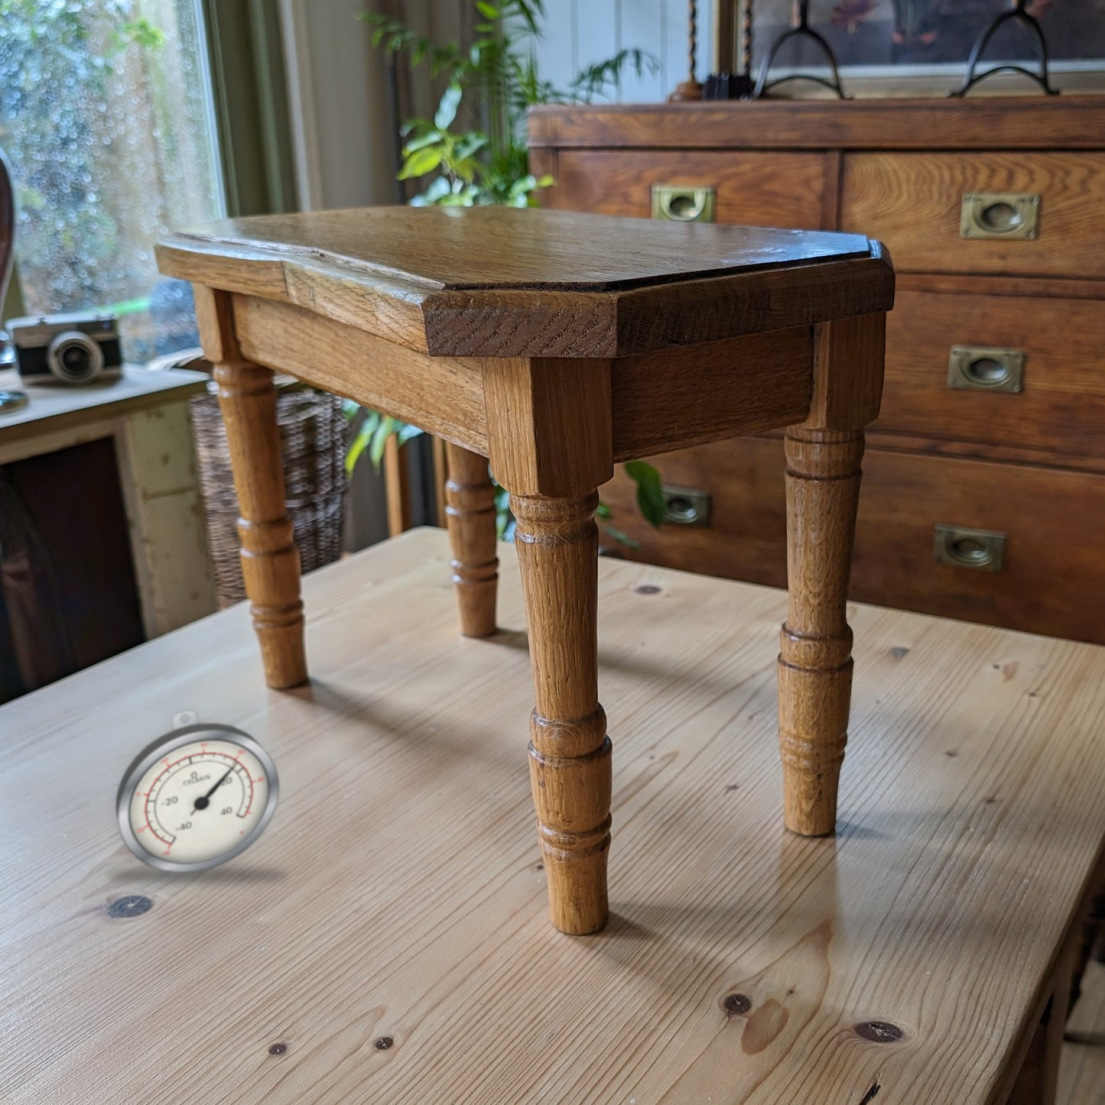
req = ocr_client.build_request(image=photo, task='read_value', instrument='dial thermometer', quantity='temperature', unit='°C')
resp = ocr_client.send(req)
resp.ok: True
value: 16 °C
